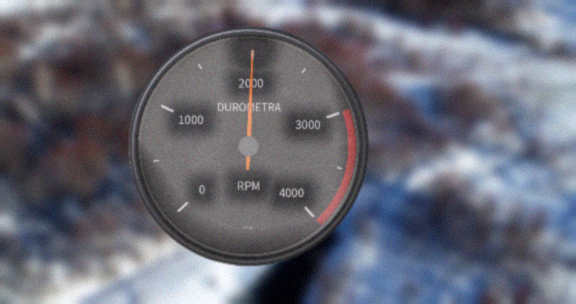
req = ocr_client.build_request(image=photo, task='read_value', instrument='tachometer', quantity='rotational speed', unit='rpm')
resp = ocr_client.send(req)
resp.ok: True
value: 2000 rpm
